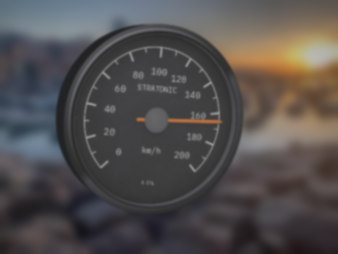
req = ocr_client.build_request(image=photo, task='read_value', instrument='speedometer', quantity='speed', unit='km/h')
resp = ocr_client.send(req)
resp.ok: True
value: 165 km/h
